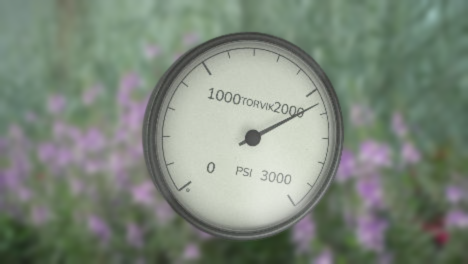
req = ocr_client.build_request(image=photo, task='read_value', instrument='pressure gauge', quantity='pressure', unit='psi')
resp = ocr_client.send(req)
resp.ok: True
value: 2100 psi
